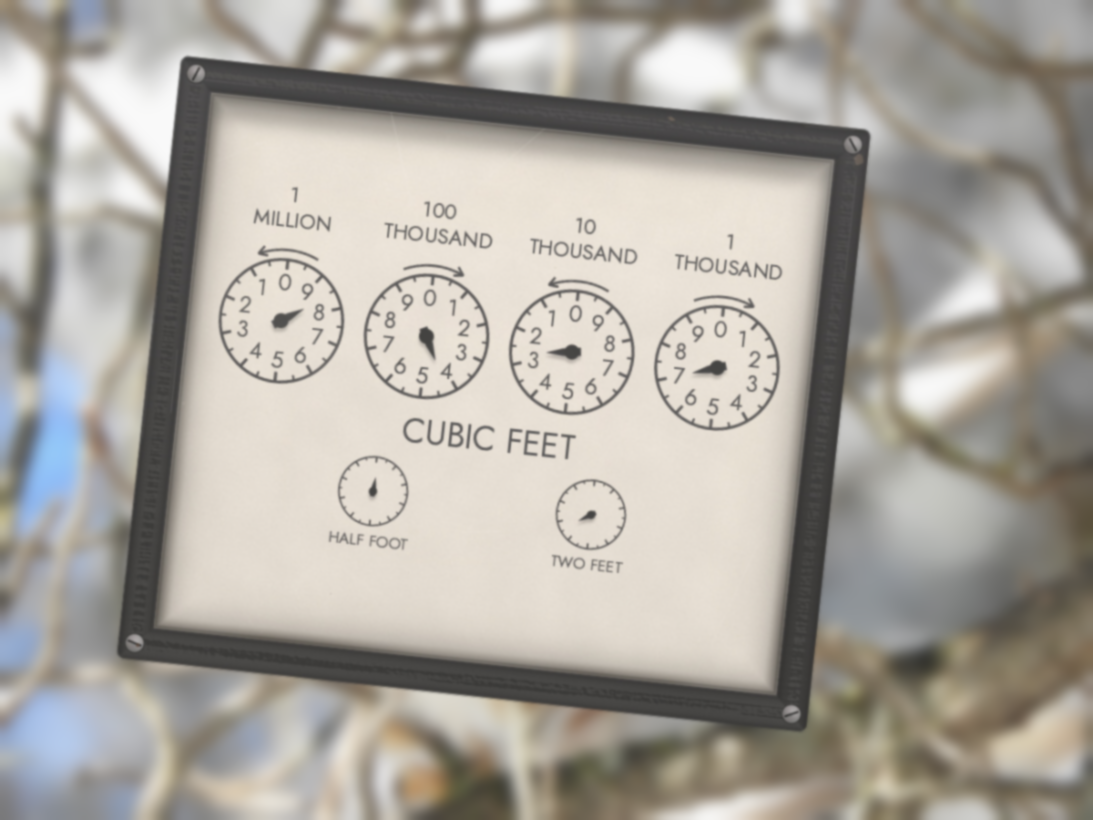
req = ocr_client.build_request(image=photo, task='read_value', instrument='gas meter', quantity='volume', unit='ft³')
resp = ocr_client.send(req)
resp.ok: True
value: 842700 ft³
